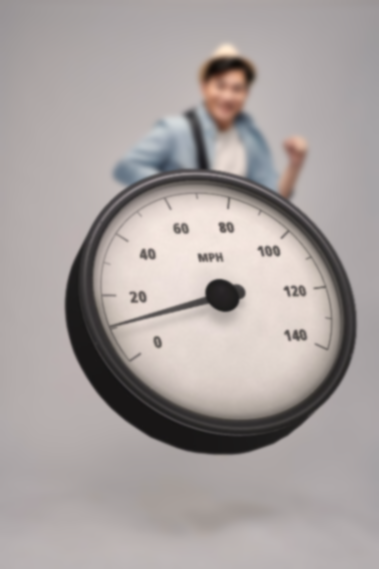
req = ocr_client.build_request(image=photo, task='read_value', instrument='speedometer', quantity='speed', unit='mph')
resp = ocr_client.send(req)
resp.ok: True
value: 10 mph
